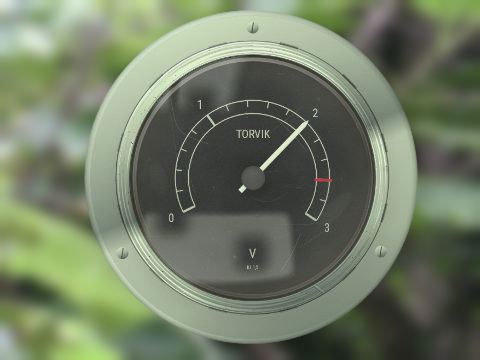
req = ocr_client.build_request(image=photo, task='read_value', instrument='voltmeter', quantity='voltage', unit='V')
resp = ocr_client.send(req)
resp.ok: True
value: 2 V
